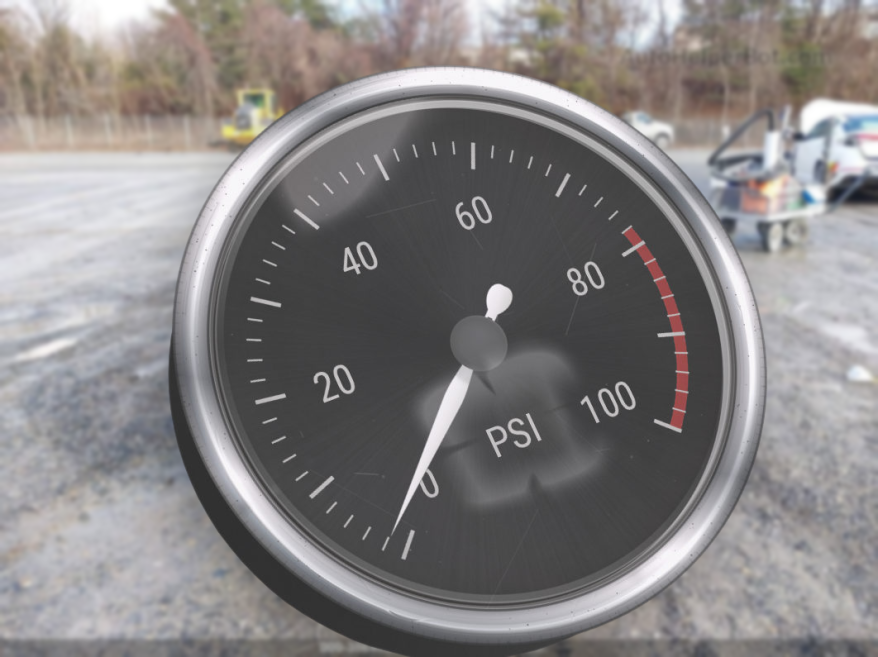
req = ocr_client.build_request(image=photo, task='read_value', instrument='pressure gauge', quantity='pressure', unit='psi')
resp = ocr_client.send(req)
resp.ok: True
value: 2 psi
